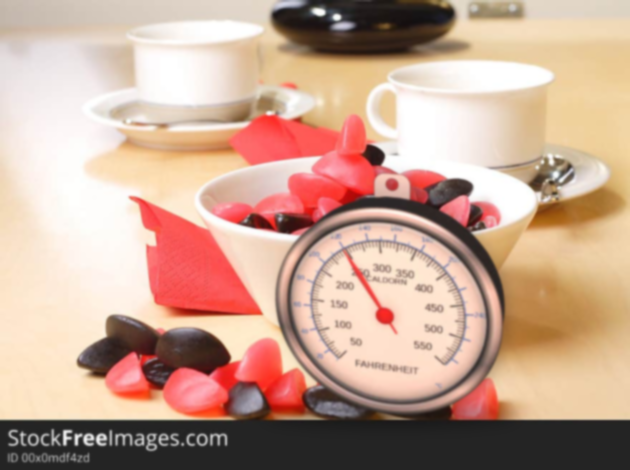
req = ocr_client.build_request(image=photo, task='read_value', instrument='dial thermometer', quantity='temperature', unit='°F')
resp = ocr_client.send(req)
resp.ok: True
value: 250 °F
